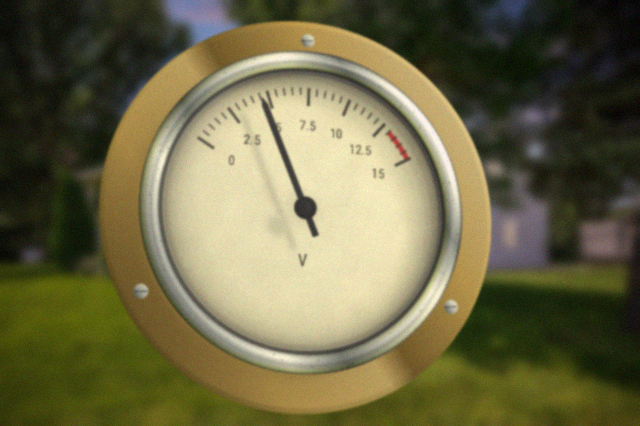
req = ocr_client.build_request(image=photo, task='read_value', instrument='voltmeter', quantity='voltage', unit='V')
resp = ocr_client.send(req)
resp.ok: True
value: 4.5 V
